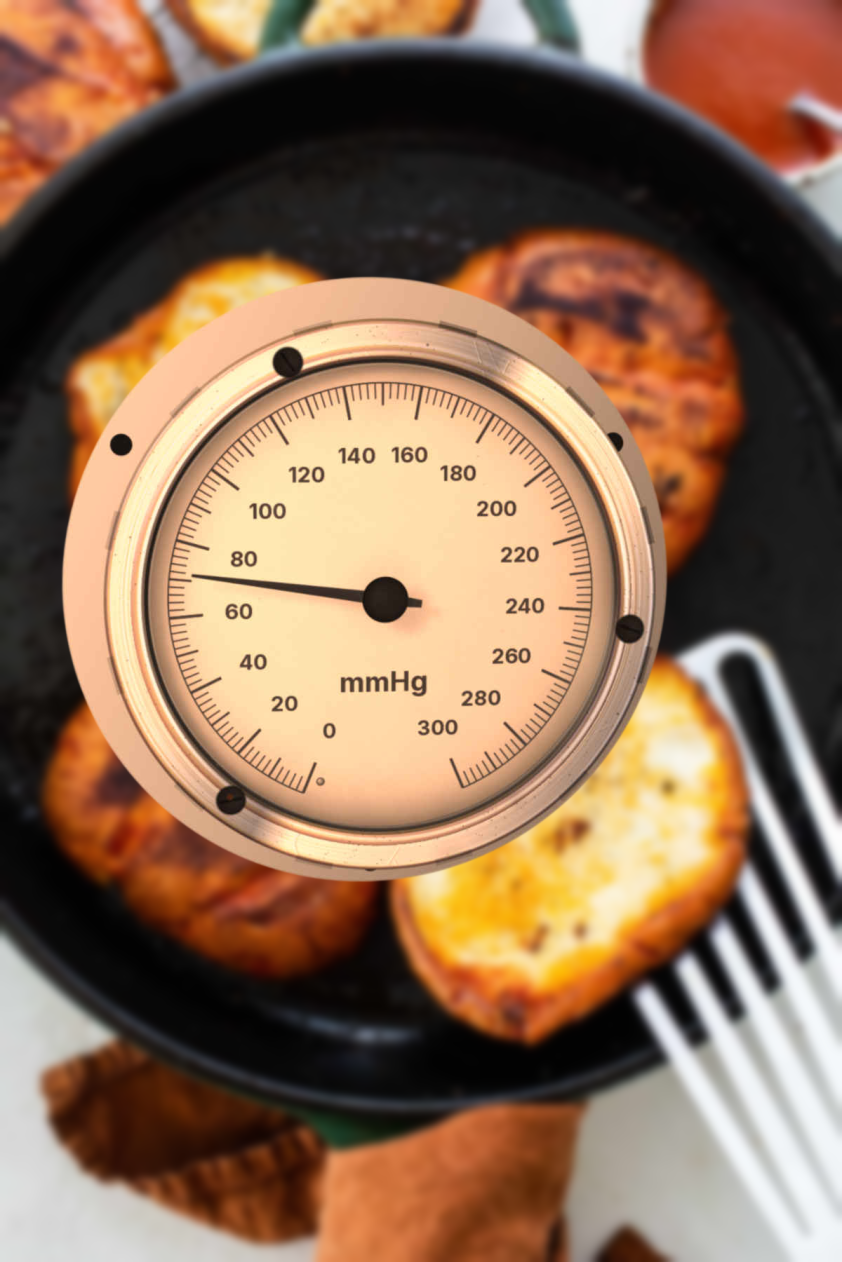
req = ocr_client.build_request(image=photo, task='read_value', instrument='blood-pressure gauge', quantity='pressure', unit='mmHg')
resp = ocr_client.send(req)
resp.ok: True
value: 72 mmHg
